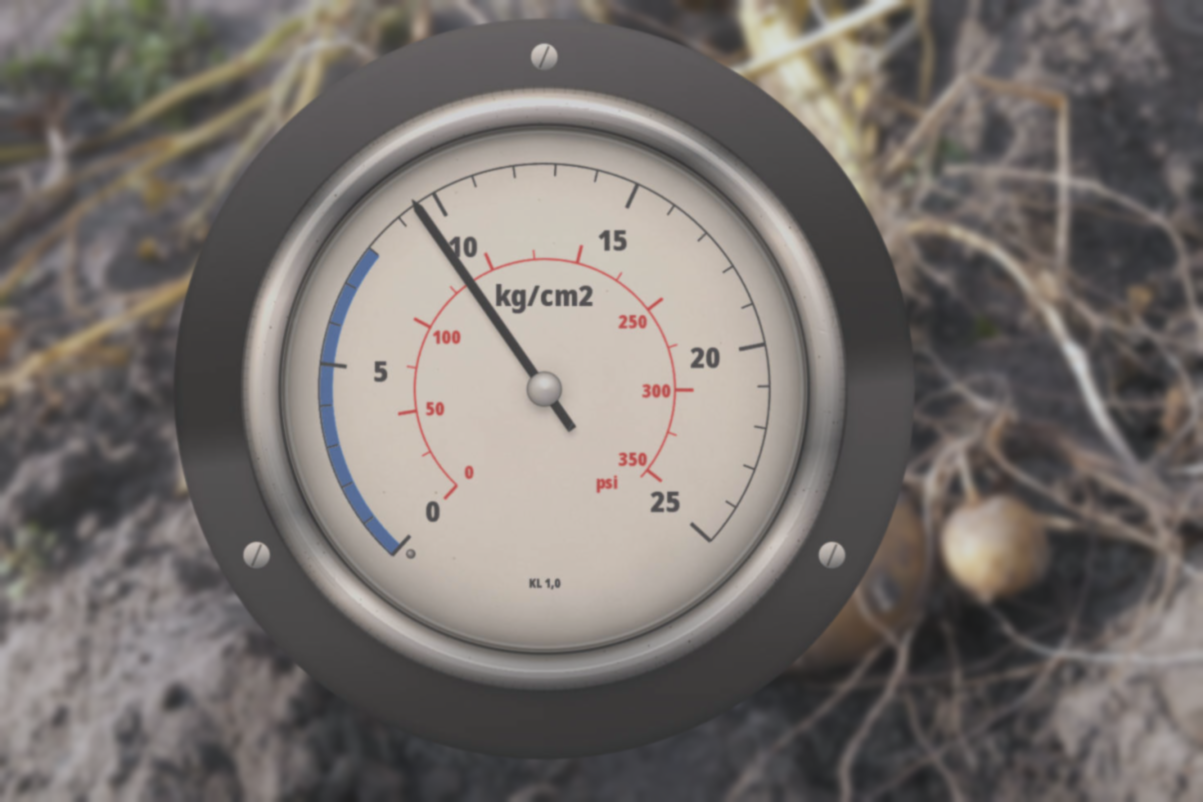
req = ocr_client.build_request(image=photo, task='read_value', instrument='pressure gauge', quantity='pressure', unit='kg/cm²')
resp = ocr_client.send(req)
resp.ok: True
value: 9.5 kg/cm²
